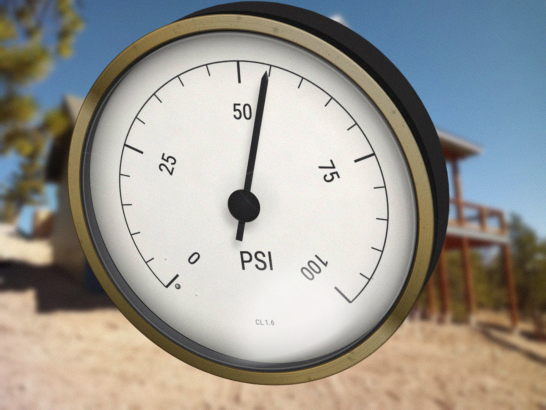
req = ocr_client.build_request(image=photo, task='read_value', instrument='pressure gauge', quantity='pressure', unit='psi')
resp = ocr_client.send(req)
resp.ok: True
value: 55 psi
